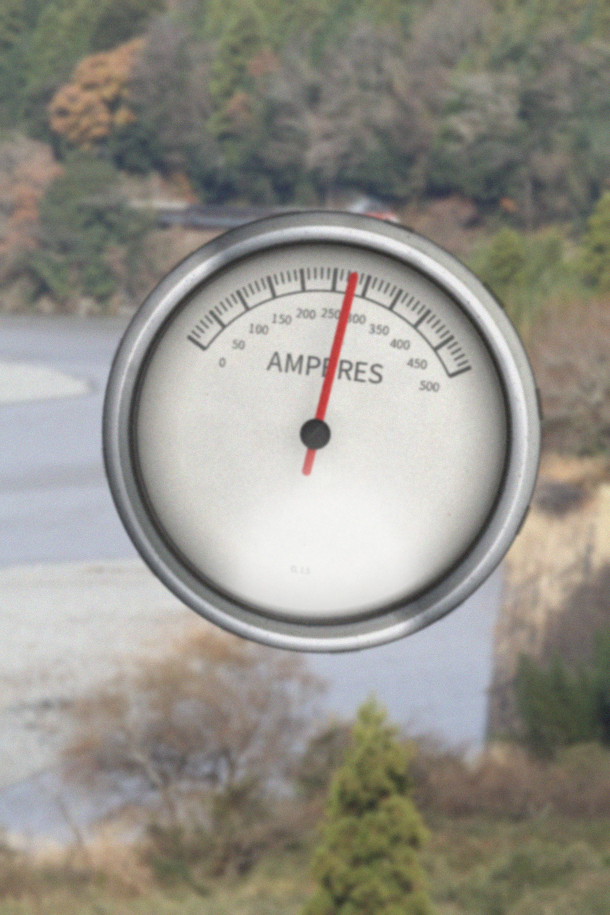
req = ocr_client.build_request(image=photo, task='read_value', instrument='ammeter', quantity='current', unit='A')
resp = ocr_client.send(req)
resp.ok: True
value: 280 A
